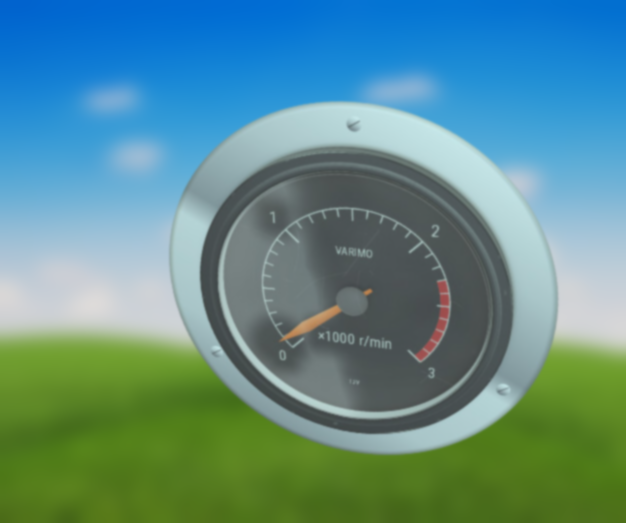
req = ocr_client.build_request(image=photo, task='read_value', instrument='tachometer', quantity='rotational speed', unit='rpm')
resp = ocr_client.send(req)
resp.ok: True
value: 100 rpm
